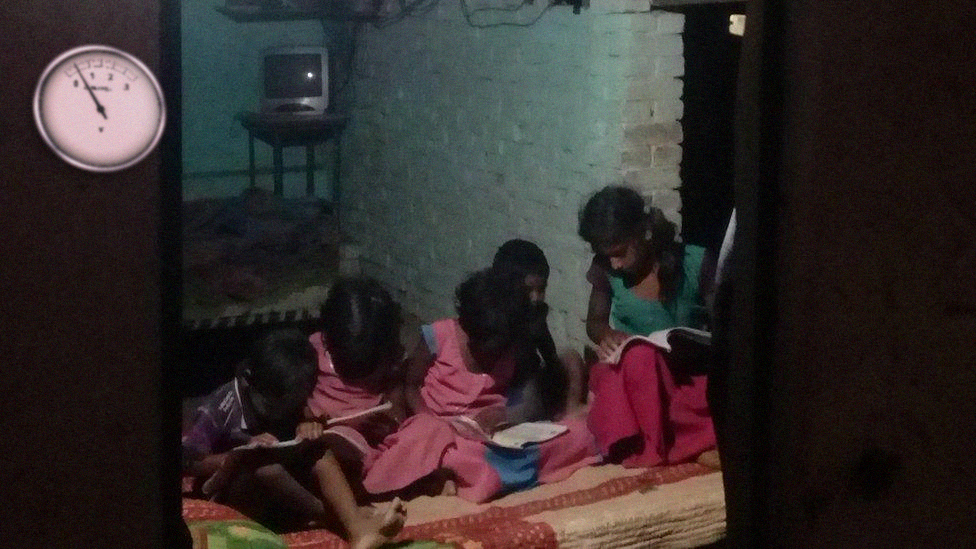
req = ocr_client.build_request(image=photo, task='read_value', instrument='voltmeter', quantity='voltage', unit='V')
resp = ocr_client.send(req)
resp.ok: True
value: 0.5 V
